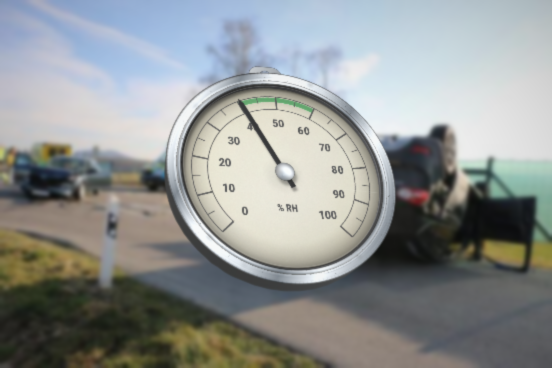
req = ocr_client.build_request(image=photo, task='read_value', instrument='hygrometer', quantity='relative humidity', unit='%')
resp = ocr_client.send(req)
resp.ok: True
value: 40 %
